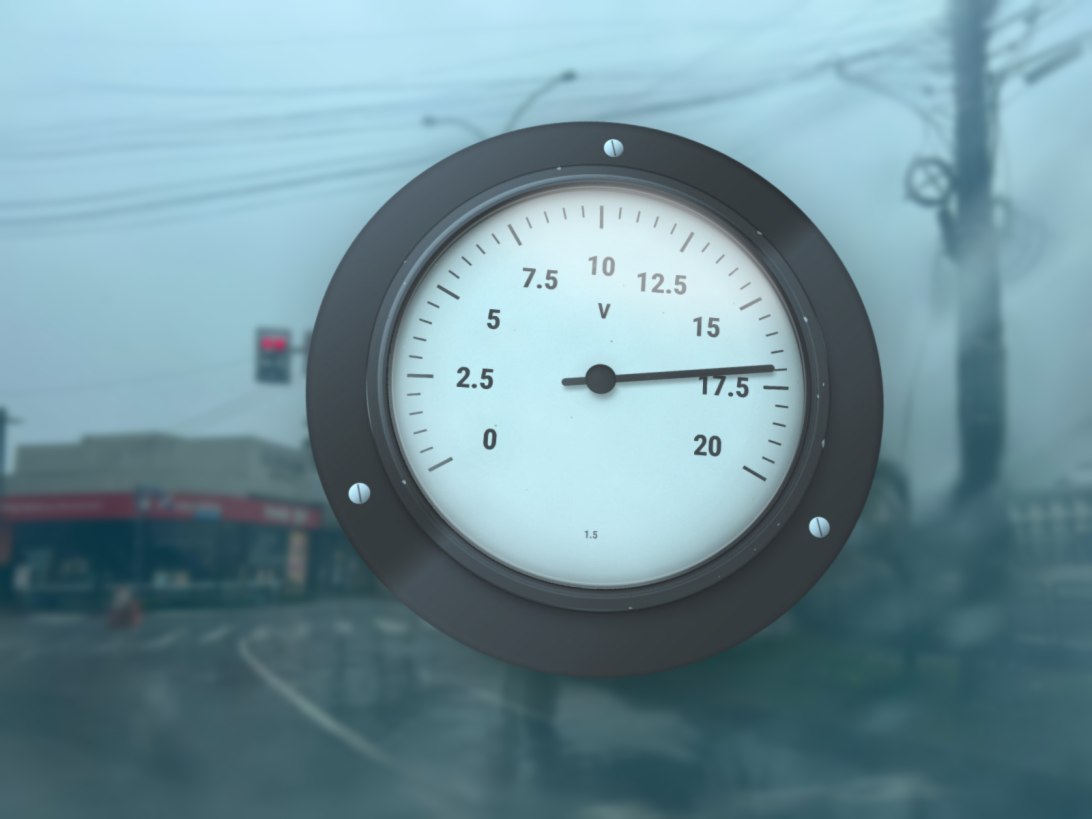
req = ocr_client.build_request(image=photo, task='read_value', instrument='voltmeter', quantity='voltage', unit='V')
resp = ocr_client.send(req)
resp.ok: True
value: 17 V
